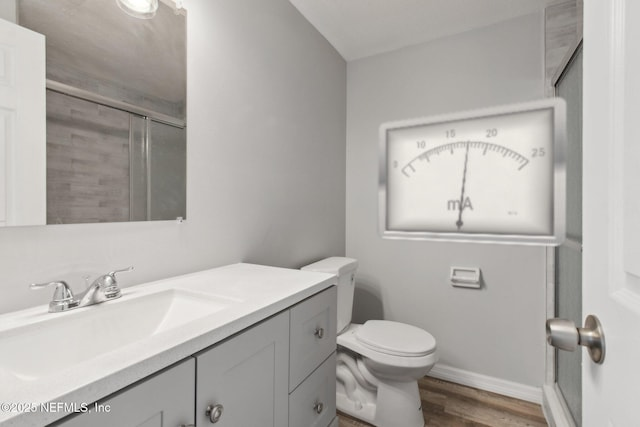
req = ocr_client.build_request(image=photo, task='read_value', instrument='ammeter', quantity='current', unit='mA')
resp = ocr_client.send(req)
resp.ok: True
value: 17.5 mA
